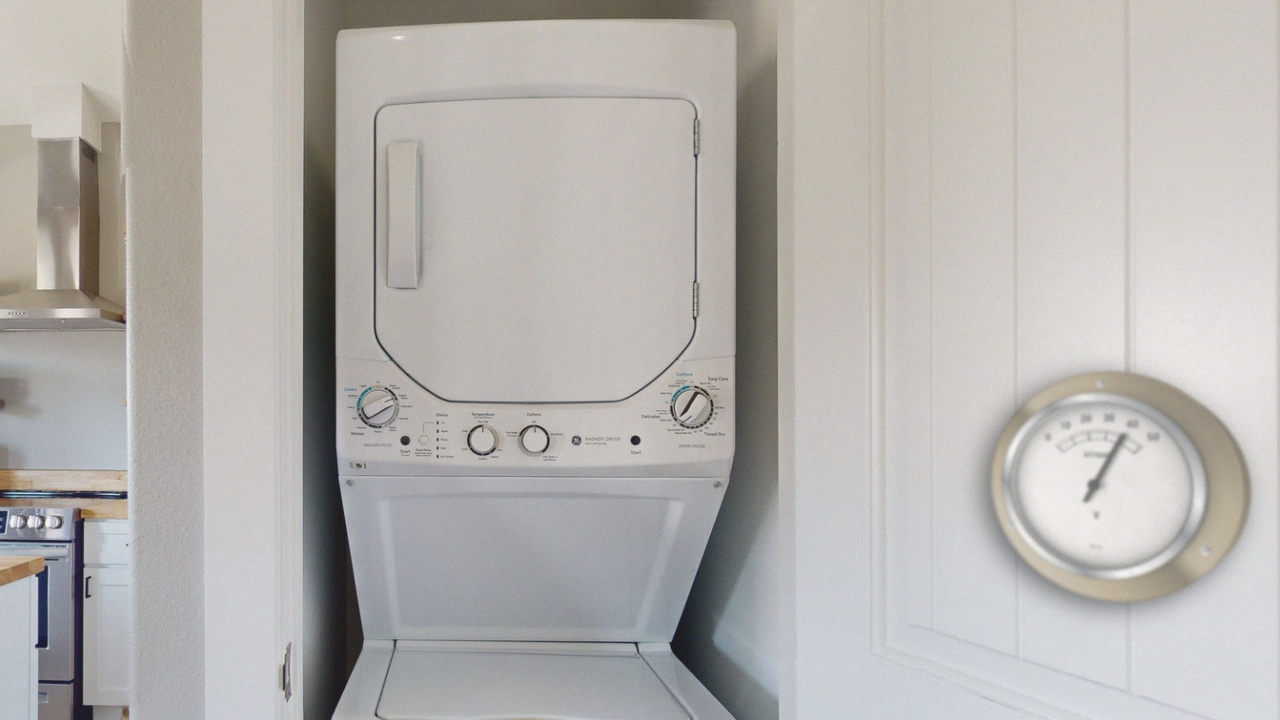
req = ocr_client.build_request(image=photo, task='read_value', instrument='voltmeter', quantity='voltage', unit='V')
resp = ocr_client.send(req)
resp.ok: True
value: 40 V
